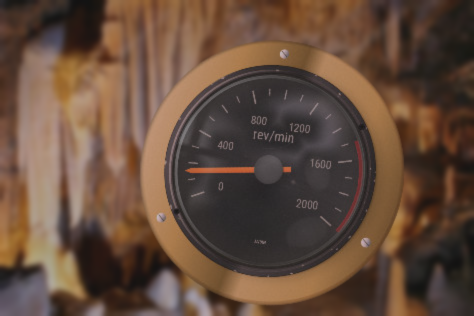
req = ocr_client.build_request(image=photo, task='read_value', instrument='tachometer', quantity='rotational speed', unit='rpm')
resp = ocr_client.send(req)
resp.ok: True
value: 150 rpm
